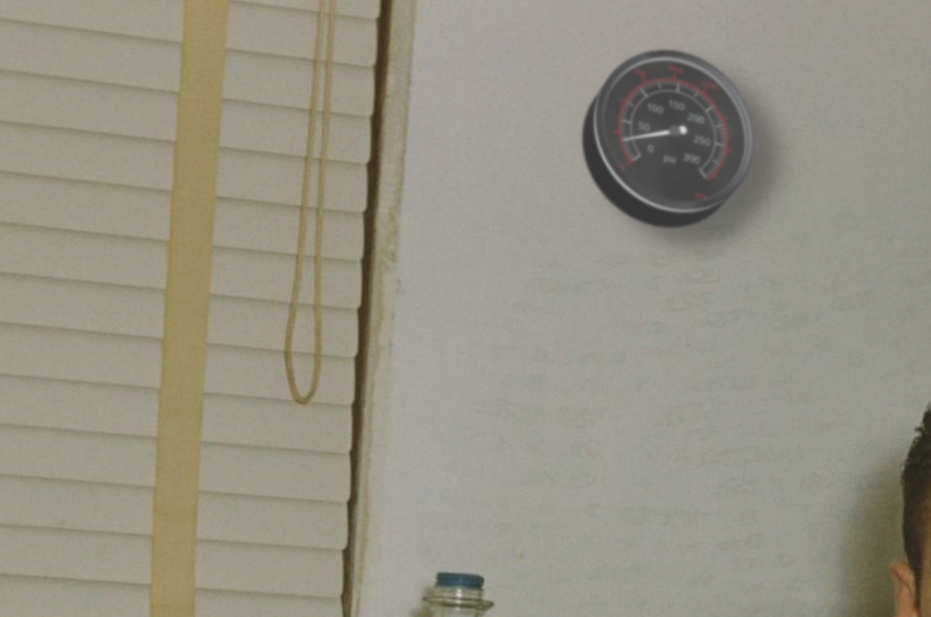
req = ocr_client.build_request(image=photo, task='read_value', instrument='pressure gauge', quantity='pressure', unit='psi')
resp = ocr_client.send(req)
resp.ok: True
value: 25 psi
